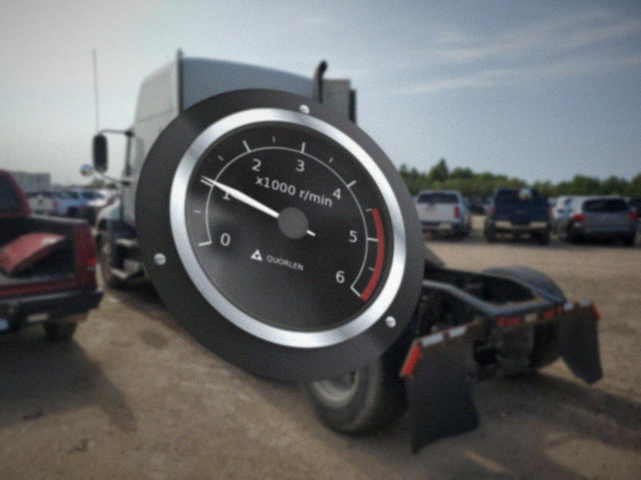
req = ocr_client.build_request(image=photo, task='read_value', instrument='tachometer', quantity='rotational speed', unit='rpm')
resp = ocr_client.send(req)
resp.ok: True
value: 1000 rpm
